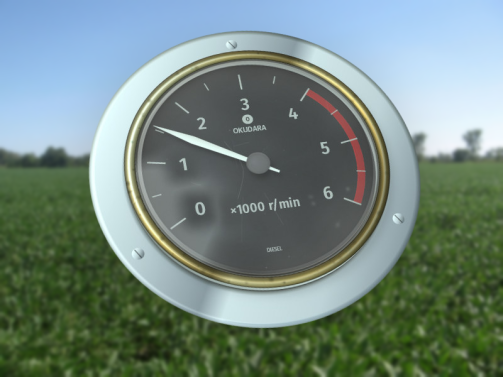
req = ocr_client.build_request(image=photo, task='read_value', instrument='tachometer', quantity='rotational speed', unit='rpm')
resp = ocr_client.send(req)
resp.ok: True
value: 1500 rpm
